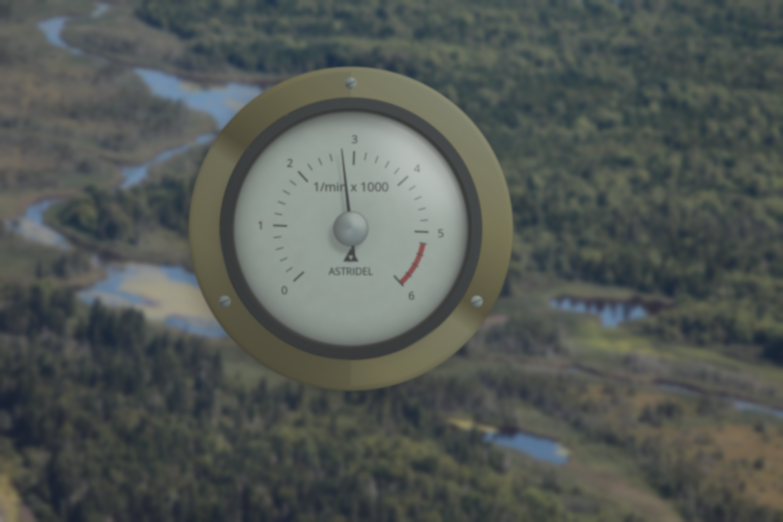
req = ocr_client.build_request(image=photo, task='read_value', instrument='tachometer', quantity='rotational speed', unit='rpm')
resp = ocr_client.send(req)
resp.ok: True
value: 2800 rpm
